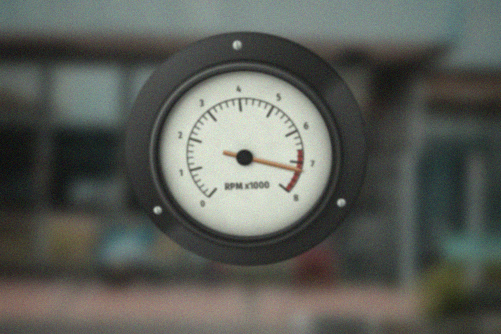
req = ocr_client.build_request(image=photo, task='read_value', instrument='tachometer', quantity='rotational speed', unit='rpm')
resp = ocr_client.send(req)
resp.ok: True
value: 7200 rpm
